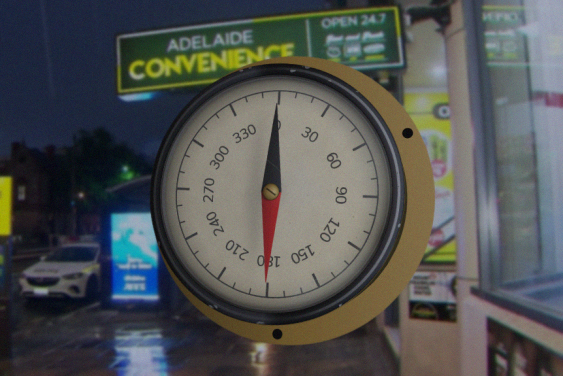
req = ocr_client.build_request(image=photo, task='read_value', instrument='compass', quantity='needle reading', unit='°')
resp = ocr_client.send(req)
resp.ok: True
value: 180 °
